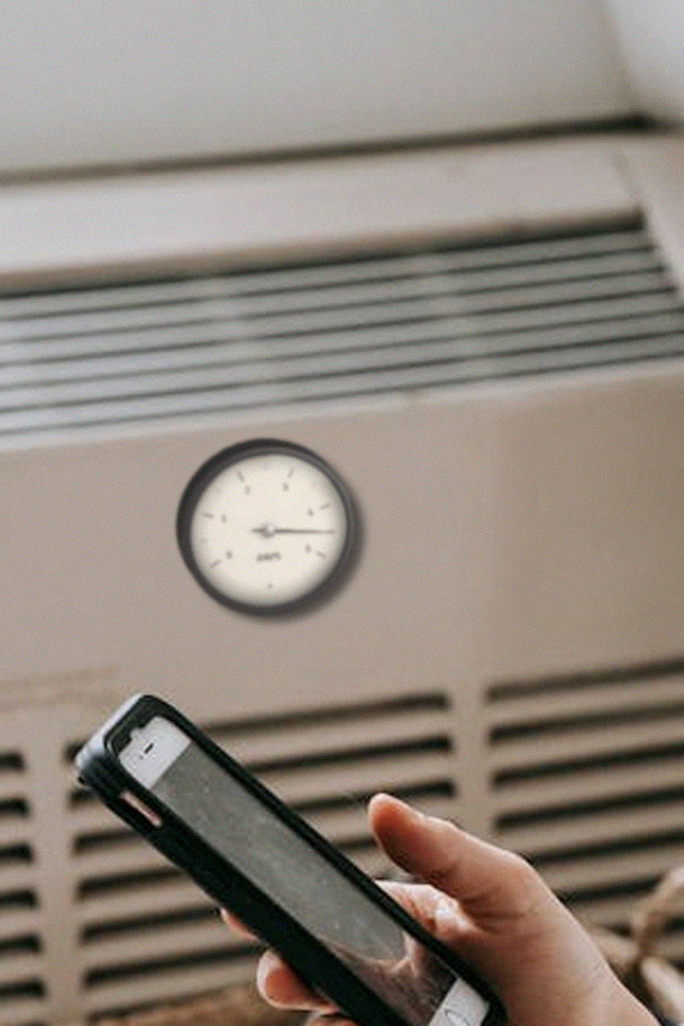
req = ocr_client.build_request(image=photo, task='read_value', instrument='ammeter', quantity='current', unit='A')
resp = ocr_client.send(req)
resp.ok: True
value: 4.5 A
